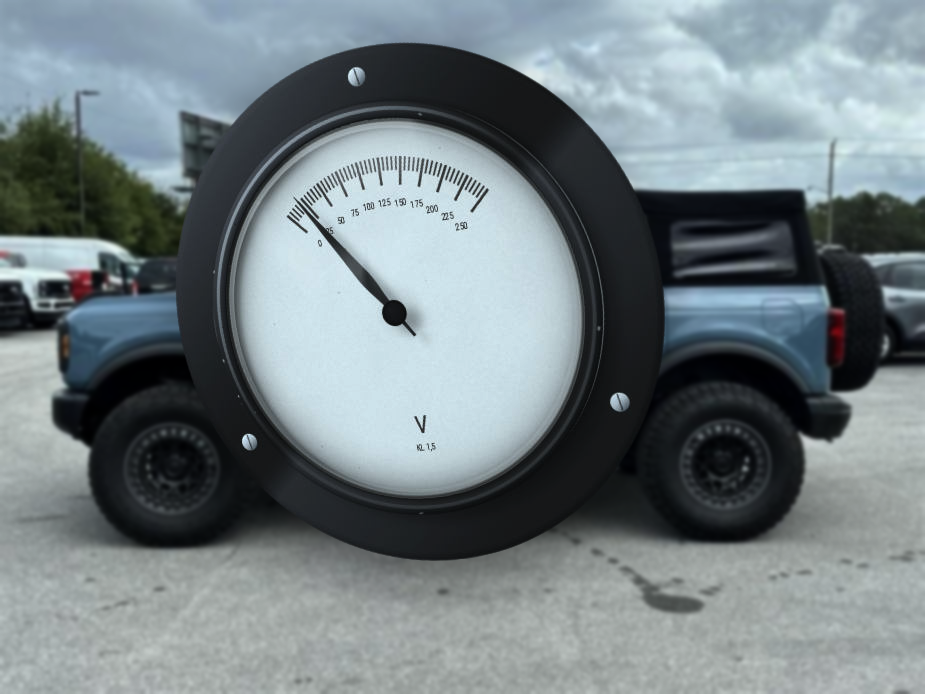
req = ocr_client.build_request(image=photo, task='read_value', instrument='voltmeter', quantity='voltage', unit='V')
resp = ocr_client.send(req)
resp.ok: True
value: 25 V
